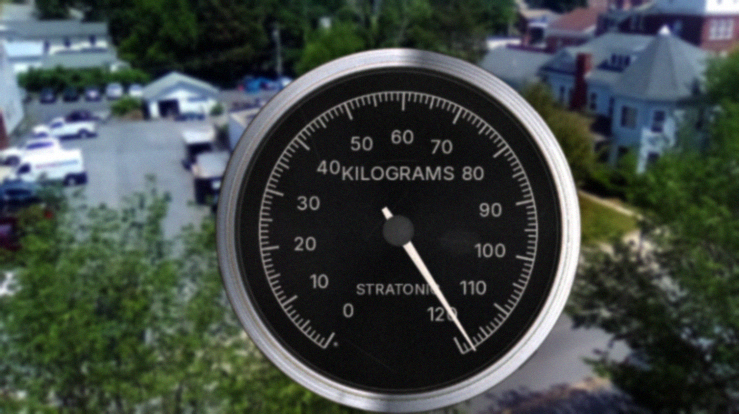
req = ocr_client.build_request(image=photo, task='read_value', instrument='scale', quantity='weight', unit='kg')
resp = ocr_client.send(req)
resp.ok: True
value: 118 kg
